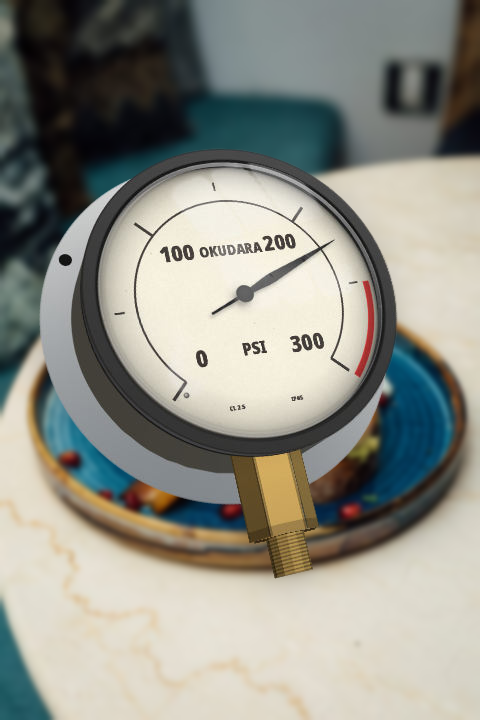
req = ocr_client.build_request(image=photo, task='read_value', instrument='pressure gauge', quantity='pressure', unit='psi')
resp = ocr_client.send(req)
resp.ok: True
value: 225 psi
